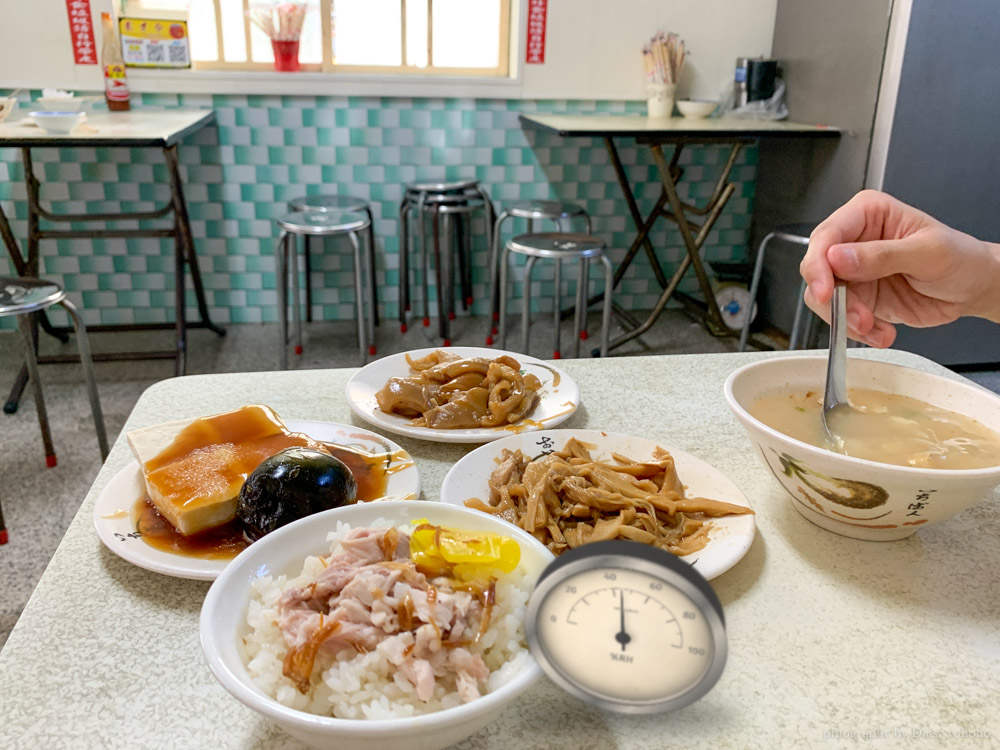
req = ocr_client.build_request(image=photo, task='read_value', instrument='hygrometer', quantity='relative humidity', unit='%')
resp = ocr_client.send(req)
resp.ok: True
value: 45 %
